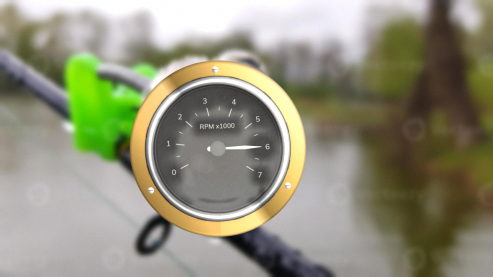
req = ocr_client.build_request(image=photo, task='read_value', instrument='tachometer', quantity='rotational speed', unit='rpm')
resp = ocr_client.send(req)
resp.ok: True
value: 6000 rpm
